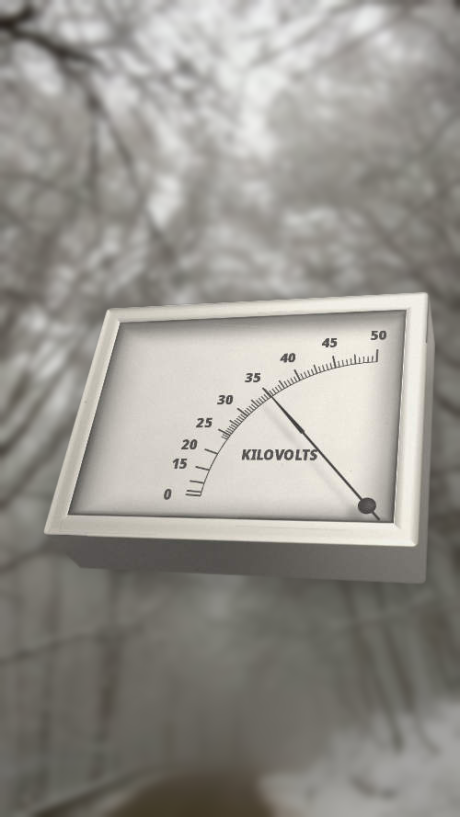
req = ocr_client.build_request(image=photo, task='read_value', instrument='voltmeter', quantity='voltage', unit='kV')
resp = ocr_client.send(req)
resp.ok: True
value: 35 kV
